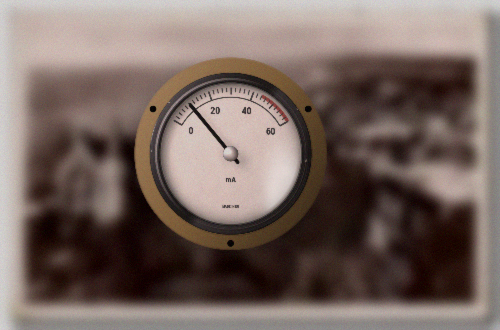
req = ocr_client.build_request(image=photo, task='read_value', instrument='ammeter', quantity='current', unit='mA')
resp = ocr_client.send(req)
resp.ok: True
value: 10 mA
